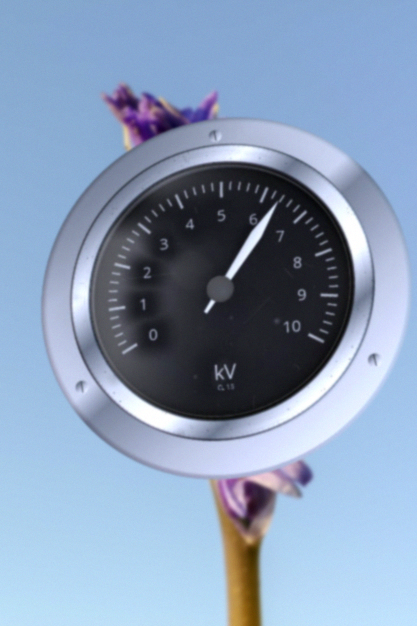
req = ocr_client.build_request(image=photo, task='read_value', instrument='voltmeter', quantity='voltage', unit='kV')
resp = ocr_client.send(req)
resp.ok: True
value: 6.4 kV
